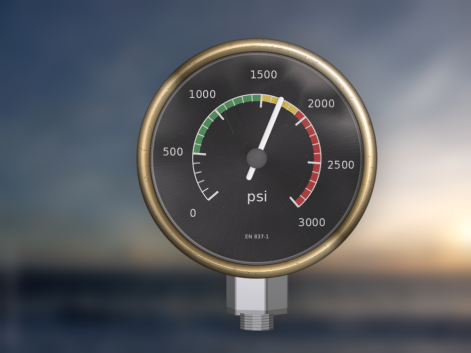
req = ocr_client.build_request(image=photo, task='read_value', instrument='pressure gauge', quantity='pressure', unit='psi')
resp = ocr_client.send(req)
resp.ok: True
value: 1700 psi
